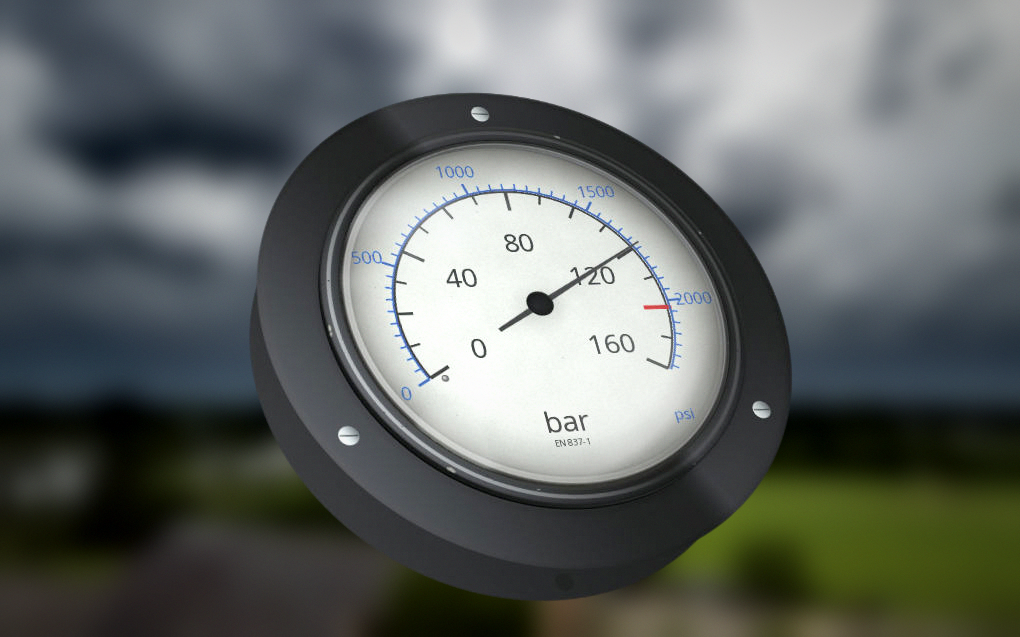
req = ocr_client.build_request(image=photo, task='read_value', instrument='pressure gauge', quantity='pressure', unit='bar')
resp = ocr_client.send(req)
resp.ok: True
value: 120 bar
